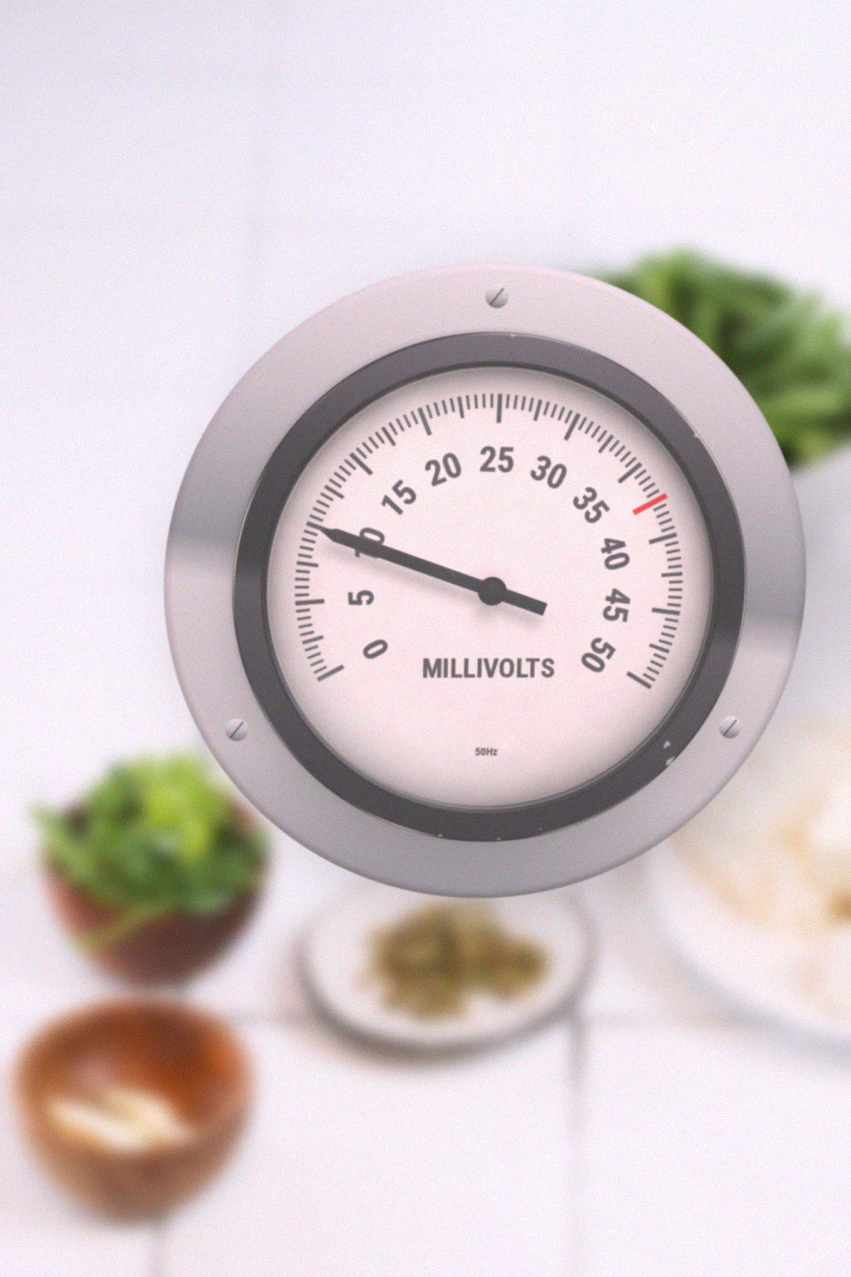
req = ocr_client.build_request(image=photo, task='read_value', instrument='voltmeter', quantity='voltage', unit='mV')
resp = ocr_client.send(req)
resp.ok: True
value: 10 mV
